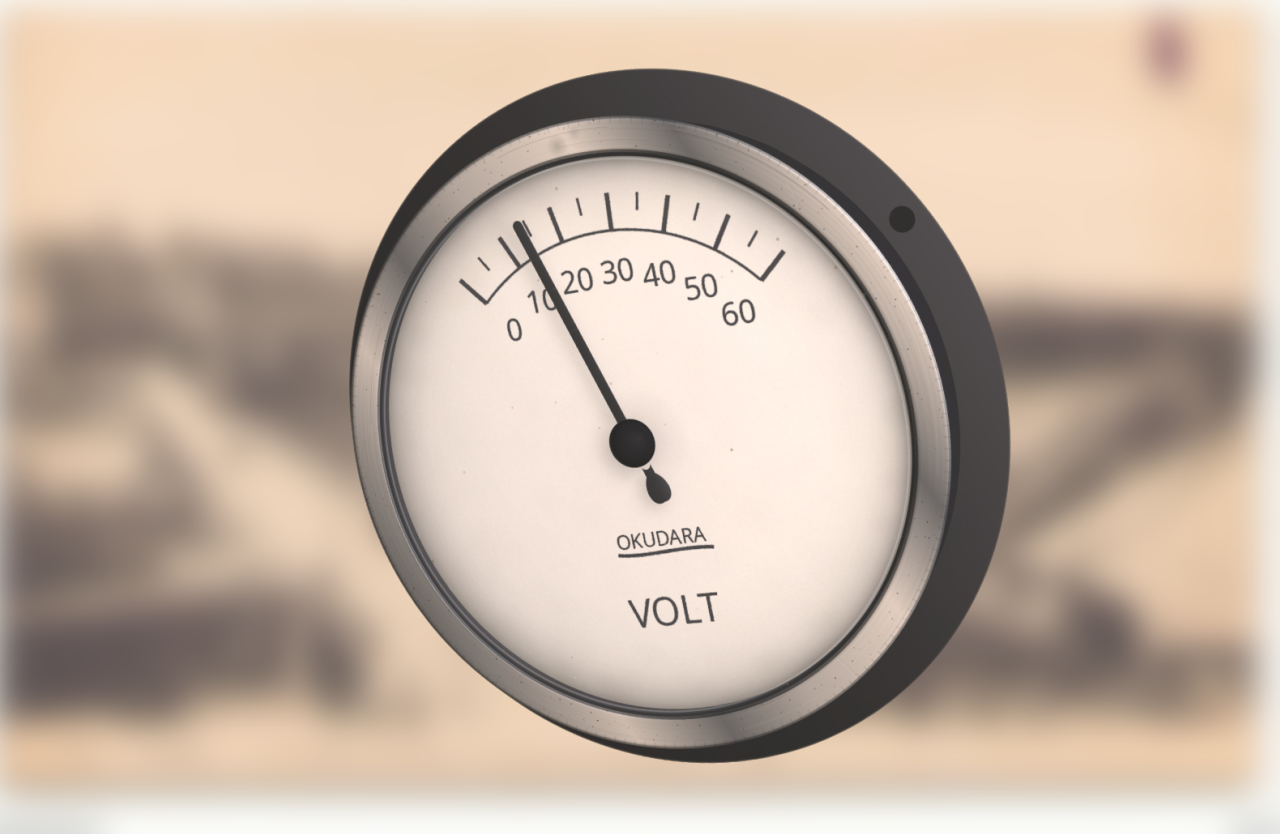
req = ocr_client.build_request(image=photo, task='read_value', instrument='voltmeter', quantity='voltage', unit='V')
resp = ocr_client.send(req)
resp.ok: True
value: 15 V
